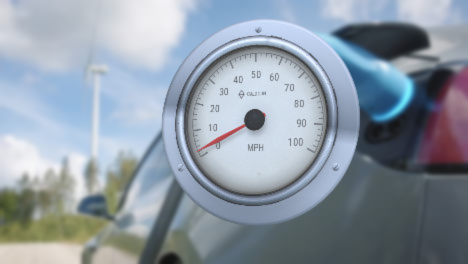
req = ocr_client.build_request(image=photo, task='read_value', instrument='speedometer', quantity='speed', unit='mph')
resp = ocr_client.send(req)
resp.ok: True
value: 2 mph
